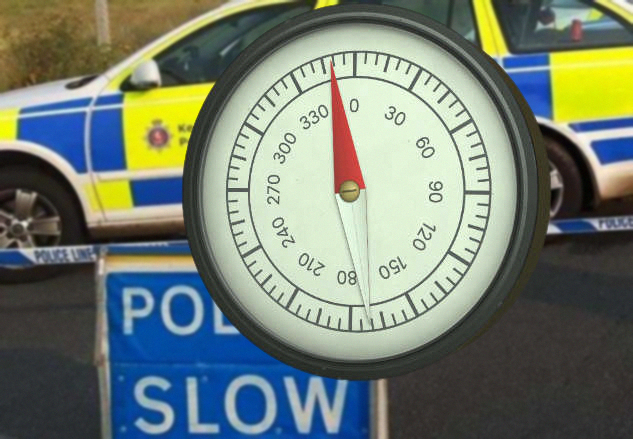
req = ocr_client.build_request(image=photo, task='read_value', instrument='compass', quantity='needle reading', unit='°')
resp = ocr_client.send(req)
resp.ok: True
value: 350 °
